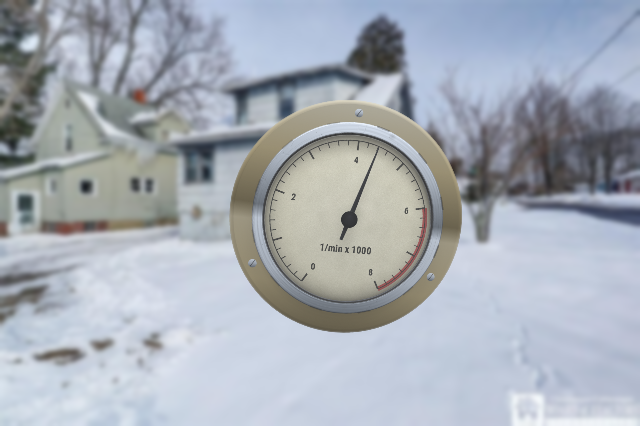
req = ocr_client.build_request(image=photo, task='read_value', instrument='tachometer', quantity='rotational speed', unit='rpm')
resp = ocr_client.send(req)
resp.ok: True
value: 4400 rpm
